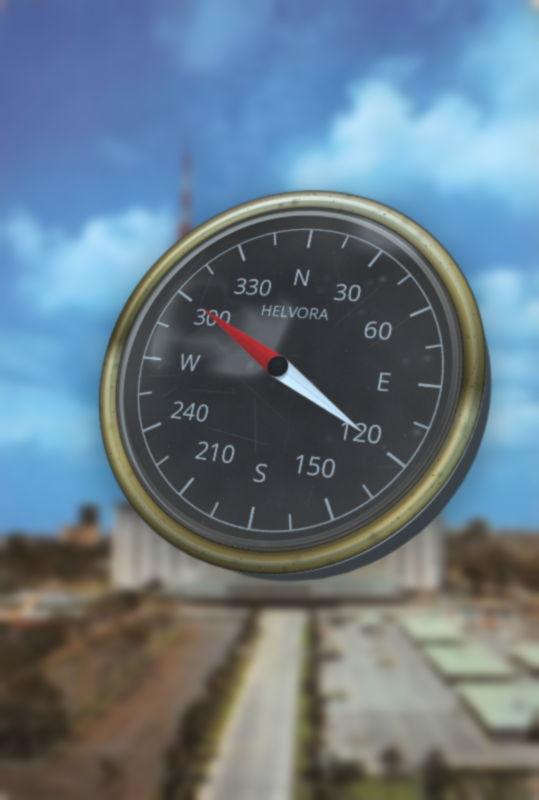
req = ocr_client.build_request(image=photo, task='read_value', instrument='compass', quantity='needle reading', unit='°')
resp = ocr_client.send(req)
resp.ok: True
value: 300 °
